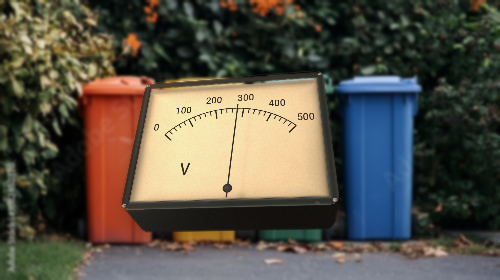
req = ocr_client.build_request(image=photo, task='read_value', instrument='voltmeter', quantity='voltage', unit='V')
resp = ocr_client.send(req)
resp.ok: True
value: 280 V
